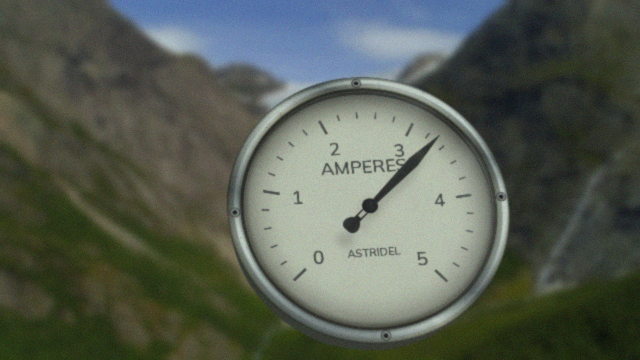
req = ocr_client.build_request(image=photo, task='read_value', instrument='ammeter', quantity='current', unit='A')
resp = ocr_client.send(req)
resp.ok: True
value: 3.3 A
